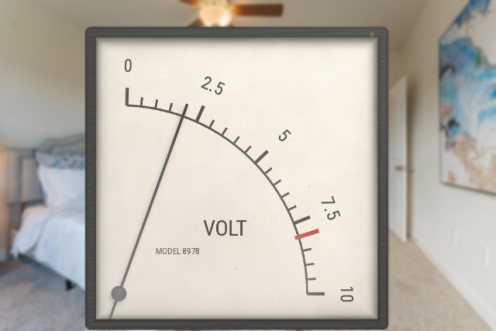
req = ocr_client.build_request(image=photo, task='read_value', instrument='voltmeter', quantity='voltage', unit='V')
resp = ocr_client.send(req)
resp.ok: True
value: 2 V
